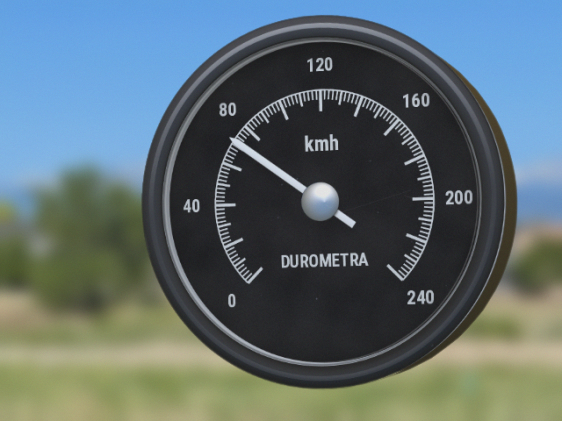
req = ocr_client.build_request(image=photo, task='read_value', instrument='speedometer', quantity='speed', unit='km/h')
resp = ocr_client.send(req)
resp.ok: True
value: 72 km/h
